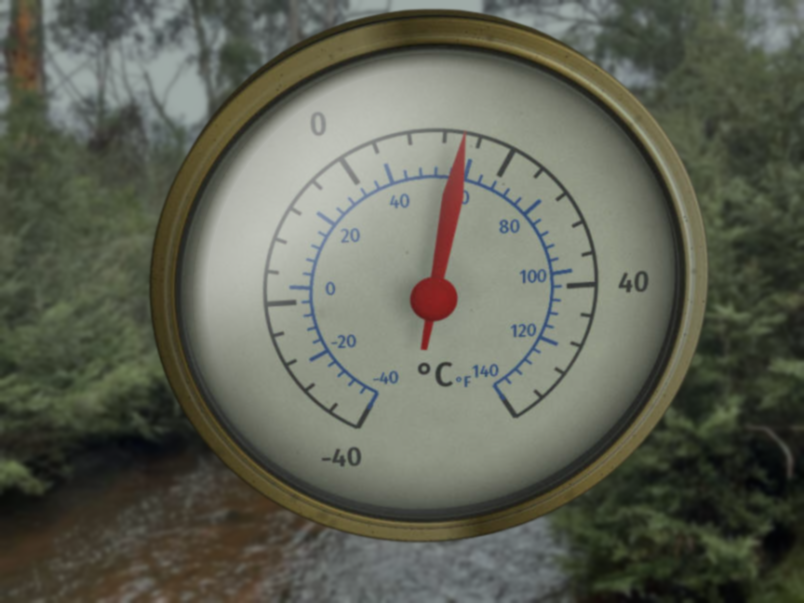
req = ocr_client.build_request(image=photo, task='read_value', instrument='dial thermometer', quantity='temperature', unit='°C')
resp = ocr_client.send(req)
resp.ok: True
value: 14 °C
